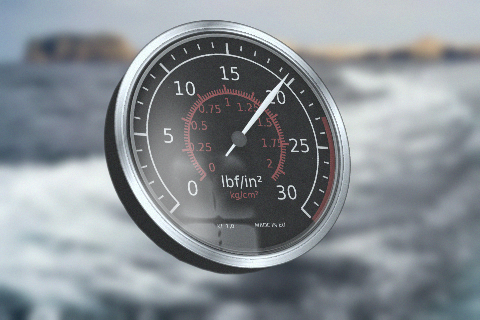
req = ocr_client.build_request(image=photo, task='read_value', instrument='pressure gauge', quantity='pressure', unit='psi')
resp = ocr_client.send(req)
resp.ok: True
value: 19.5 psi
